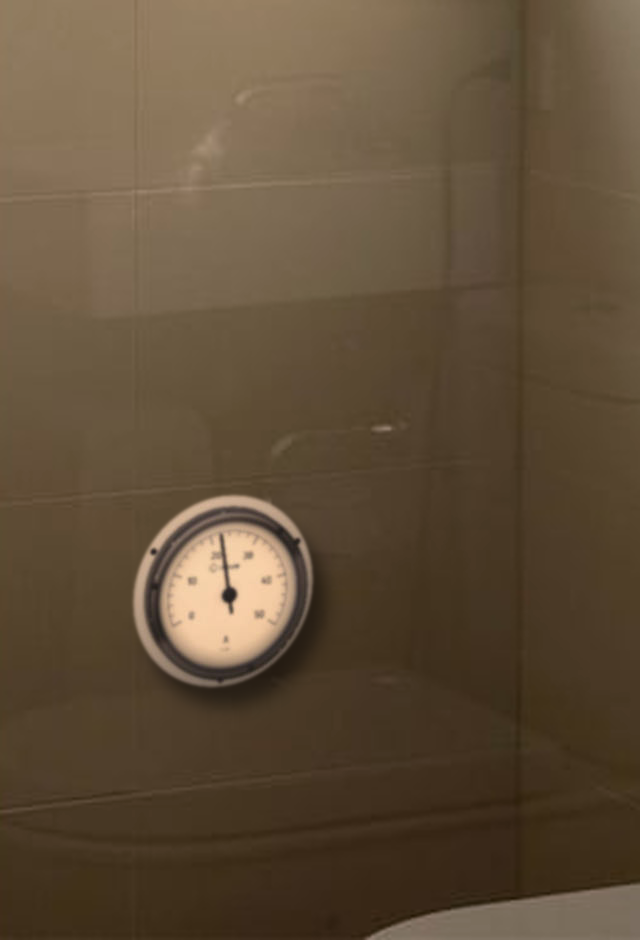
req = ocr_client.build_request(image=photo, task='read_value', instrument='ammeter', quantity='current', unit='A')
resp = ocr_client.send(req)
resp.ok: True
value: 22 A
